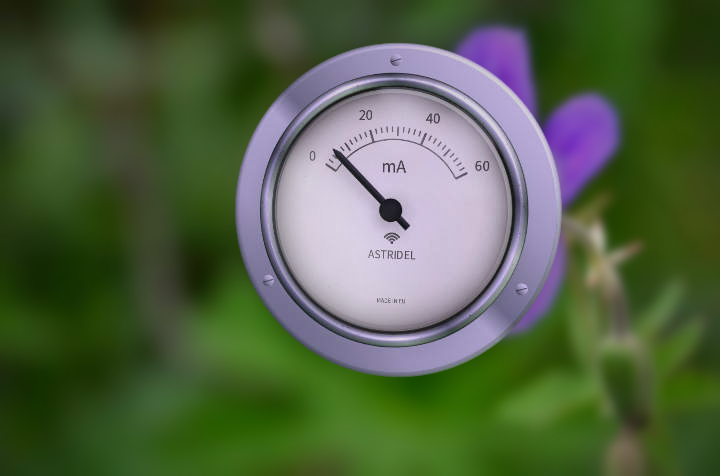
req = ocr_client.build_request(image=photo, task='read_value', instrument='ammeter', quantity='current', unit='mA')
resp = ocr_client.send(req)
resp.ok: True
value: 6 mA
